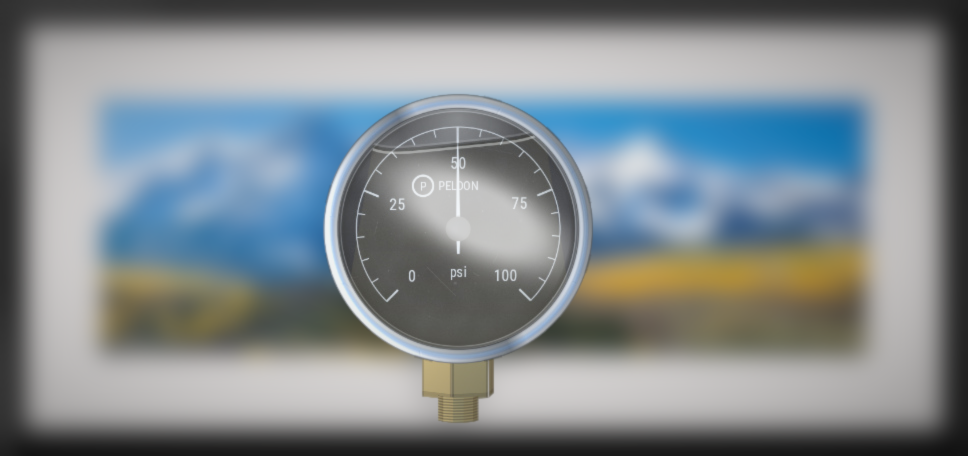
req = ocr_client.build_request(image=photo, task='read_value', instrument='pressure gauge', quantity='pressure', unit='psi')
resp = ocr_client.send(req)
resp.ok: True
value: 50 psi
